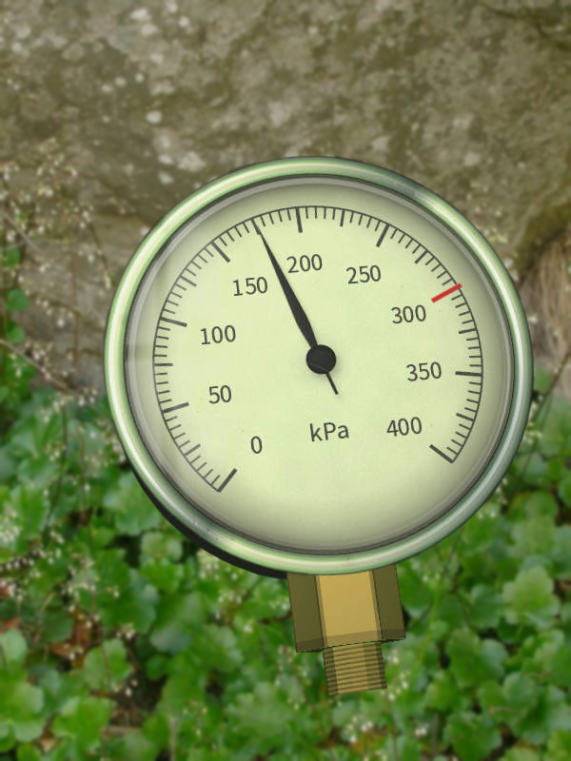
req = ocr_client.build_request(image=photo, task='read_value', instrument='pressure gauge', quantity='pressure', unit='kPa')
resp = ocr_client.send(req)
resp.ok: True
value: 175 kPa
